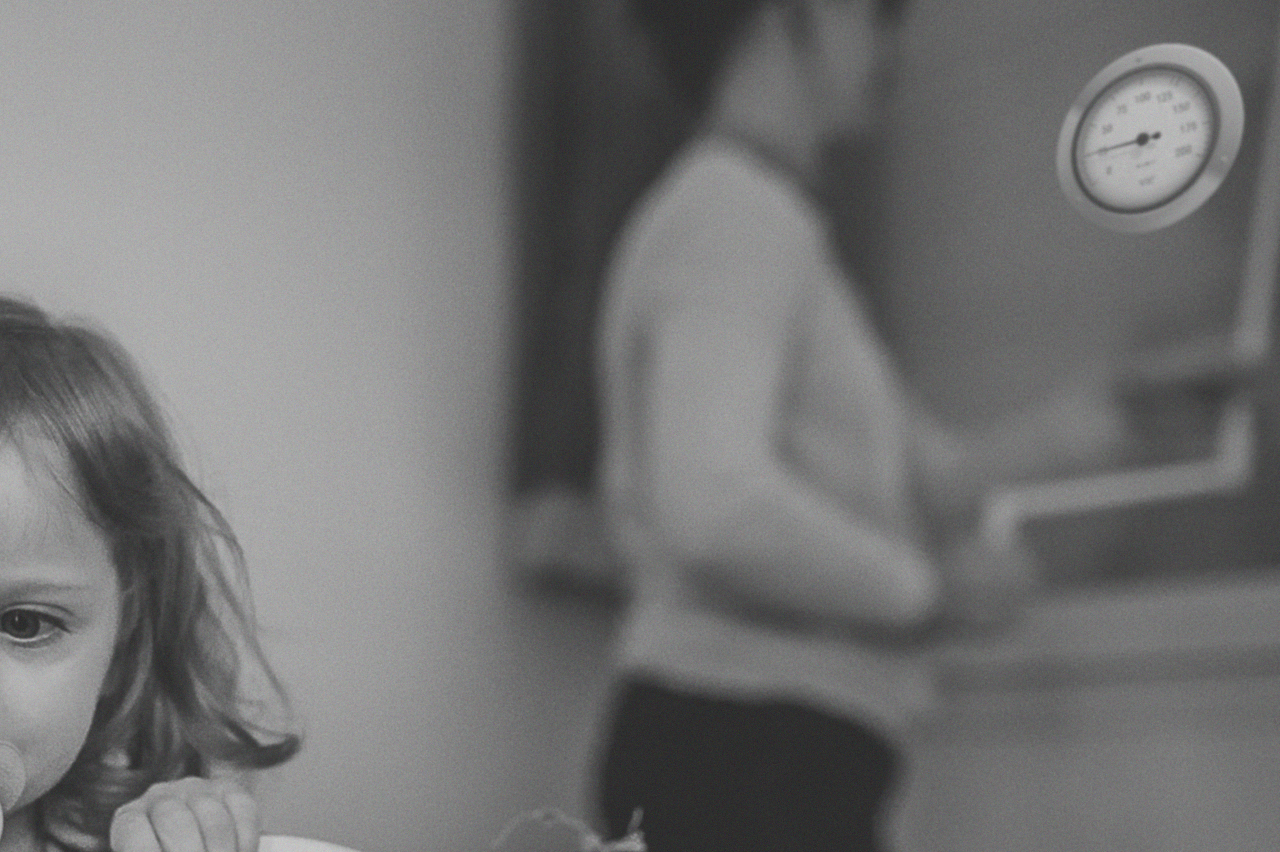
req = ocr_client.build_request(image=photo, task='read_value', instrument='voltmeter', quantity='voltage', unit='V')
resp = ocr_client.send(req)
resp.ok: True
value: 25 V
